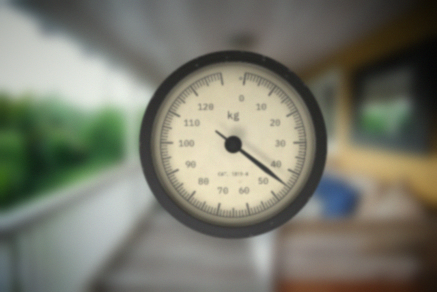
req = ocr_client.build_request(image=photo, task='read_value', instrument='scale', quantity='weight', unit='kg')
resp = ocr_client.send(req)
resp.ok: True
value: 45 kg
